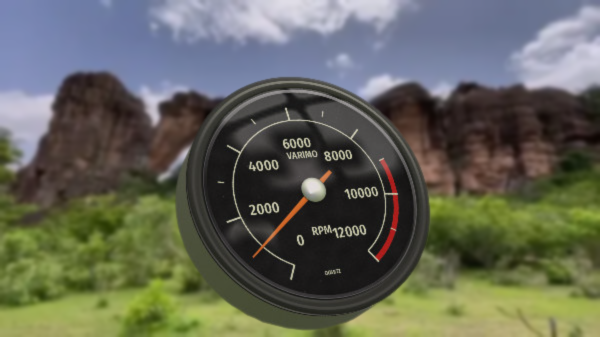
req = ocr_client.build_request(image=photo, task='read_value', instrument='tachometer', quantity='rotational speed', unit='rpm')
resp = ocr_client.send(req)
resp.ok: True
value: 1000 rpm
